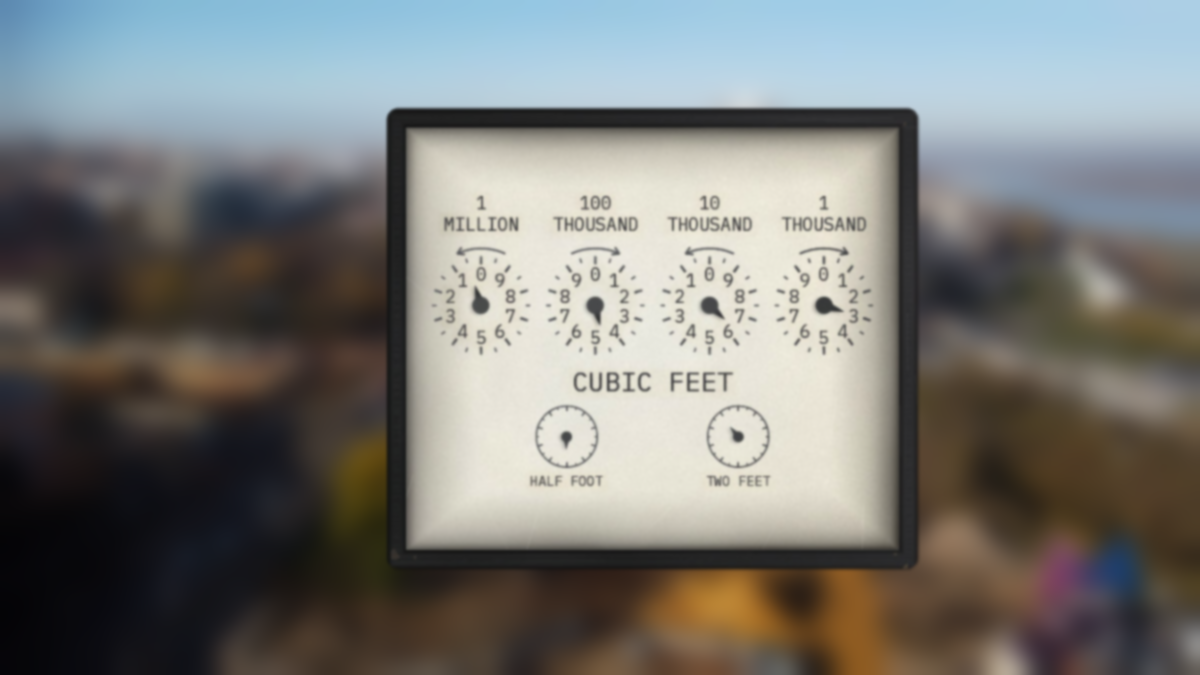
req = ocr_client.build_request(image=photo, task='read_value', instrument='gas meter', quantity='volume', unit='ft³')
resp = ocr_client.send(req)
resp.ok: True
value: 46300 ft³
